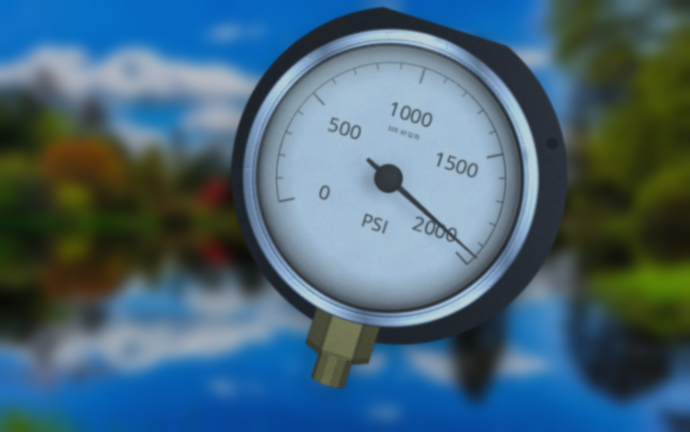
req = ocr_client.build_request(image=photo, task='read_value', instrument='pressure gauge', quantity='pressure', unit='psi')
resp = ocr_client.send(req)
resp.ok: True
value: 1950 psi
